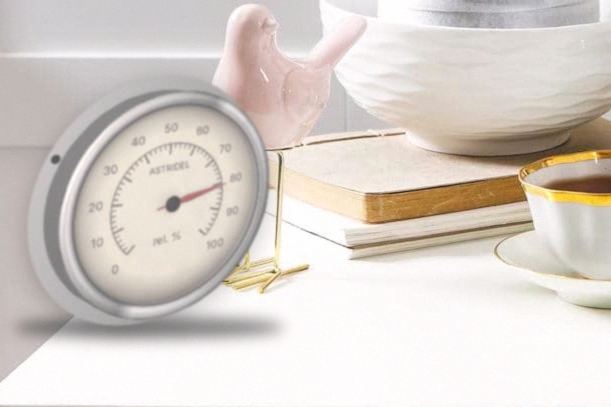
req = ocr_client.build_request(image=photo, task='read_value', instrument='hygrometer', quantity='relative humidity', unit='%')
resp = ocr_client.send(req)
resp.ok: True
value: 80 %
